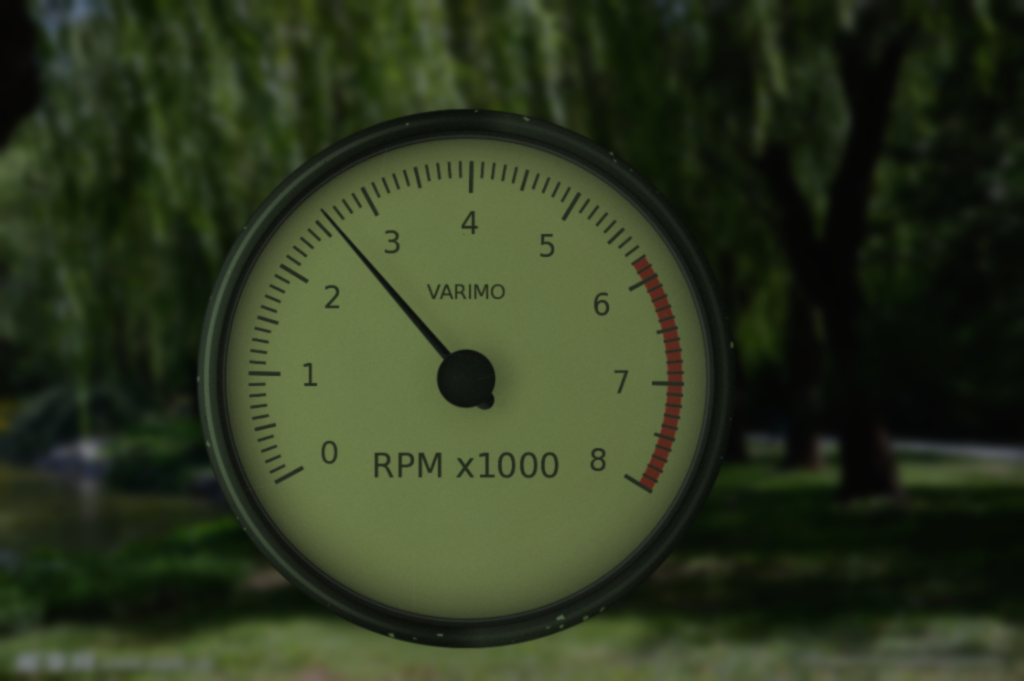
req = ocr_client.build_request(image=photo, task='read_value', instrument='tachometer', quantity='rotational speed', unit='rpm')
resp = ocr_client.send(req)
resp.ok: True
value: 2600 rpm
